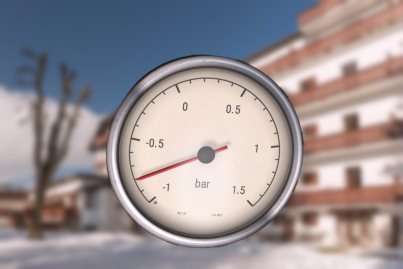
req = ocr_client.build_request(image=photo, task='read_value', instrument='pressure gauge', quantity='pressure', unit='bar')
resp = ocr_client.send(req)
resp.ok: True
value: -0.8 bar
